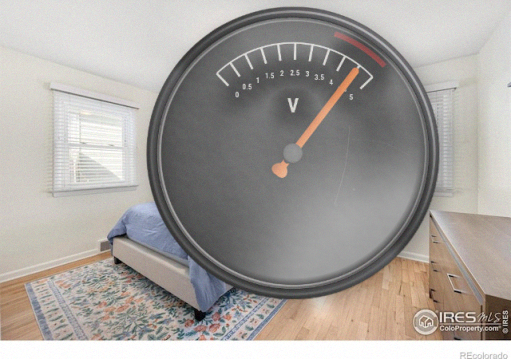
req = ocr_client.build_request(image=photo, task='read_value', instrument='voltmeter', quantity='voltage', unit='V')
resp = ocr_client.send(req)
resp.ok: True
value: 4.5 V
